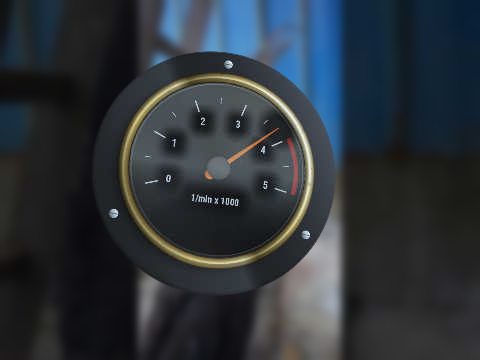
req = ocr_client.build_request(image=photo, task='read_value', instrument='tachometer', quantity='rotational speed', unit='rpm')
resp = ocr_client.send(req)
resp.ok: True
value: 3750 rpm
